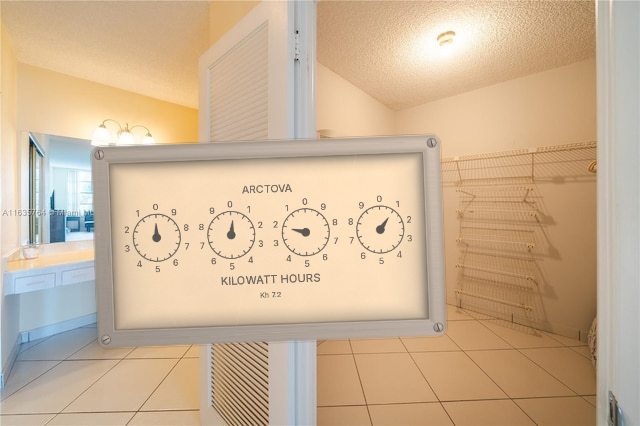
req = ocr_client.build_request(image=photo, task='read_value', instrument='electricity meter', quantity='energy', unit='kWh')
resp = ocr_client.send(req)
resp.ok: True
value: 21 kWh
